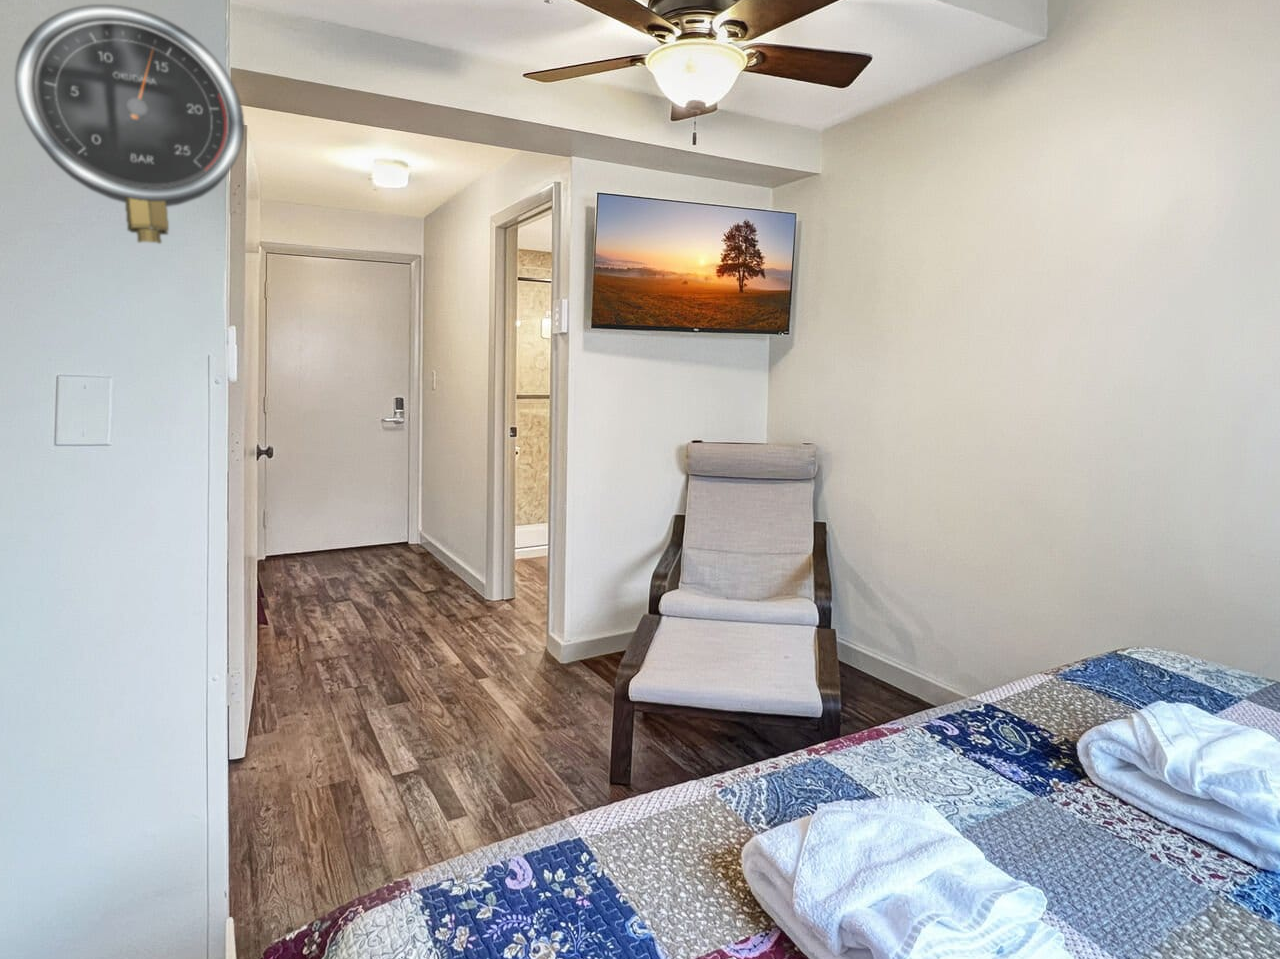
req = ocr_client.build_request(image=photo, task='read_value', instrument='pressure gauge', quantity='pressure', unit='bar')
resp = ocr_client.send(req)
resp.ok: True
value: 14 bar
